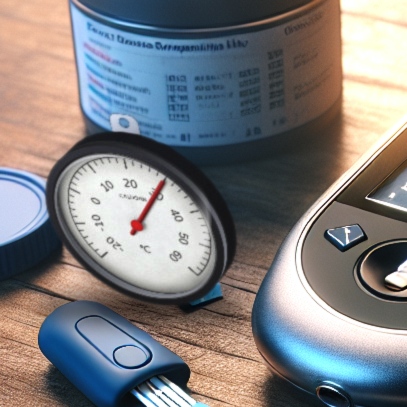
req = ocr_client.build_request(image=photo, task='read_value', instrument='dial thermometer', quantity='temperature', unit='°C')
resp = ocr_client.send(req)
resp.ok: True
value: 30 °C
